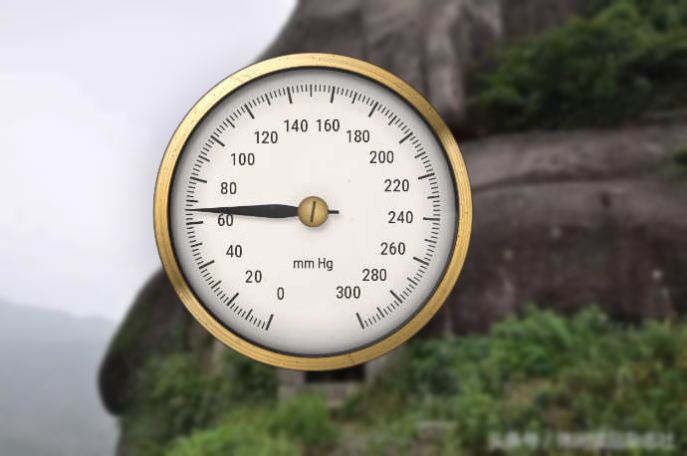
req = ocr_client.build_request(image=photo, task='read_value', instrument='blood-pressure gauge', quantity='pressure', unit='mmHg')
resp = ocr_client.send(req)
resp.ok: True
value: 66 mmHg
